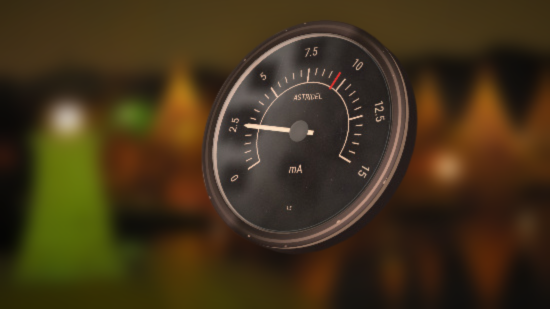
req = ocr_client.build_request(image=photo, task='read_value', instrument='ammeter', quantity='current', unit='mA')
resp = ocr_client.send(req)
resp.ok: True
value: 2.5 mA
